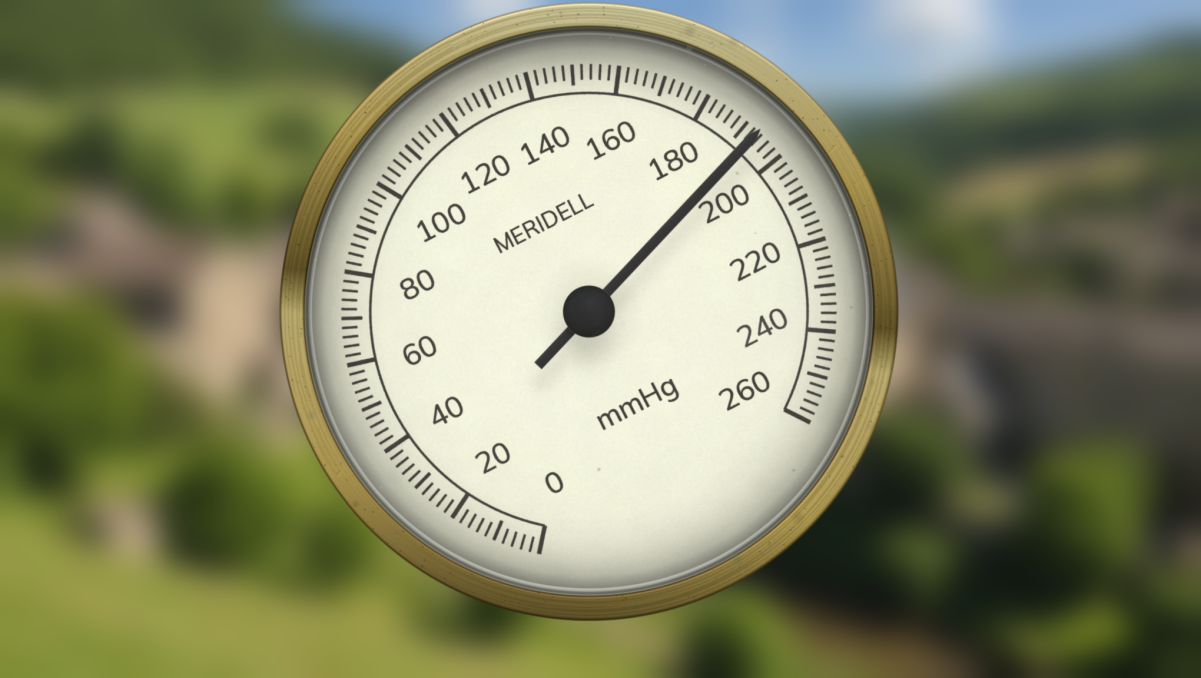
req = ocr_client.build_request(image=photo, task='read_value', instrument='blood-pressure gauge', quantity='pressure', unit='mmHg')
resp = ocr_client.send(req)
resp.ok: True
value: 193 mmHg
